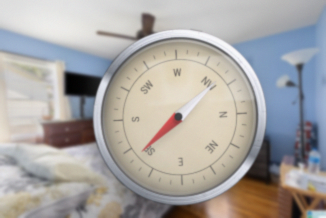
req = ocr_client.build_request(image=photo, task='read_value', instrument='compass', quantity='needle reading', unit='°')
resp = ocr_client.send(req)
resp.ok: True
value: 140 °
